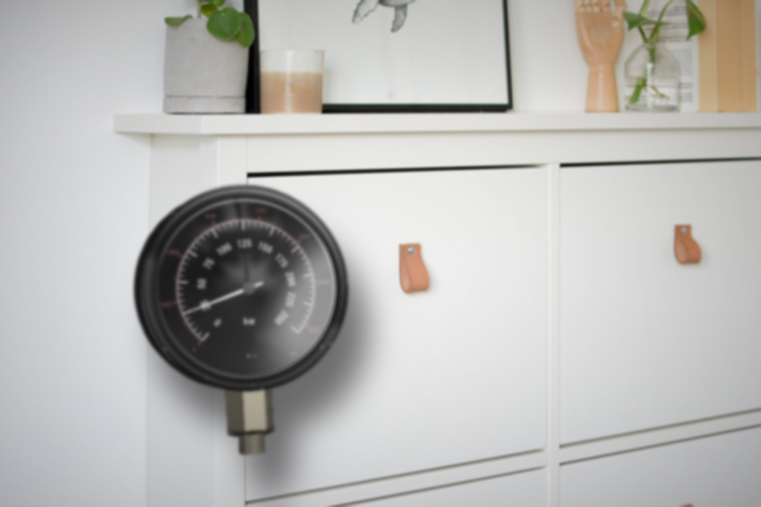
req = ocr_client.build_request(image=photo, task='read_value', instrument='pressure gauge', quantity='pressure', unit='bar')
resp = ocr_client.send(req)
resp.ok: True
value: 25 bar
